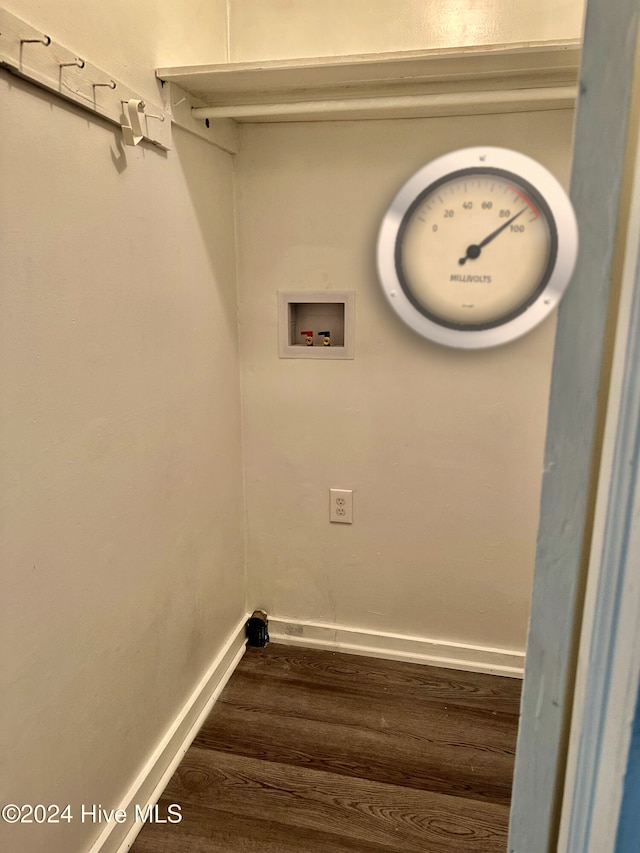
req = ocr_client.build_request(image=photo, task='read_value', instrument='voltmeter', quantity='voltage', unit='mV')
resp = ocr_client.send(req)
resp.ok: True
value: 90 mV
